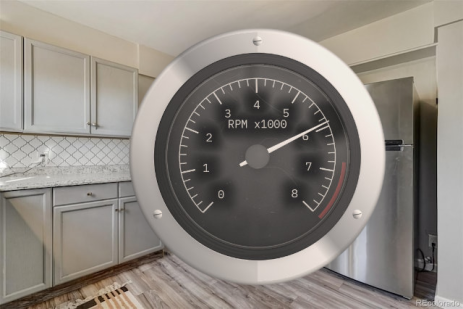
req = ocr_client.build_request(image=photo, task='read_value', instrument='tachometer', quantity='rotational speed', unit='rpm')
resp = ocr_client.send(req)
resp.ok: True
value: 5900 rpm
